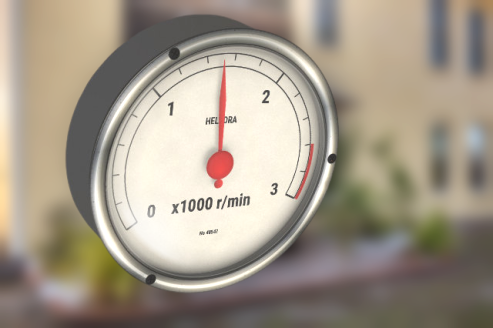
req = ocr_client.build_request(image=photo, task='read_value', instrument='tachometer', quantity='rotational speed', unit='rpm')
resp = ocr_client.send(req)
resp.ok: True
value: 1500 rpm
